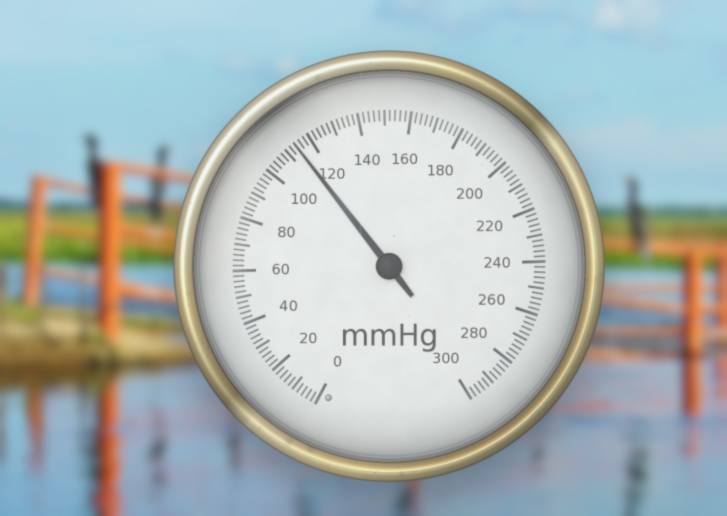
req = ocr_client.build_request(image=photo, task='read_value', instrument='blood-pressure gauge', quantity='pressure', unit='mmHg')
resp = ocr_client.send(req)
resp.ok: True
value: 114 mmHg
